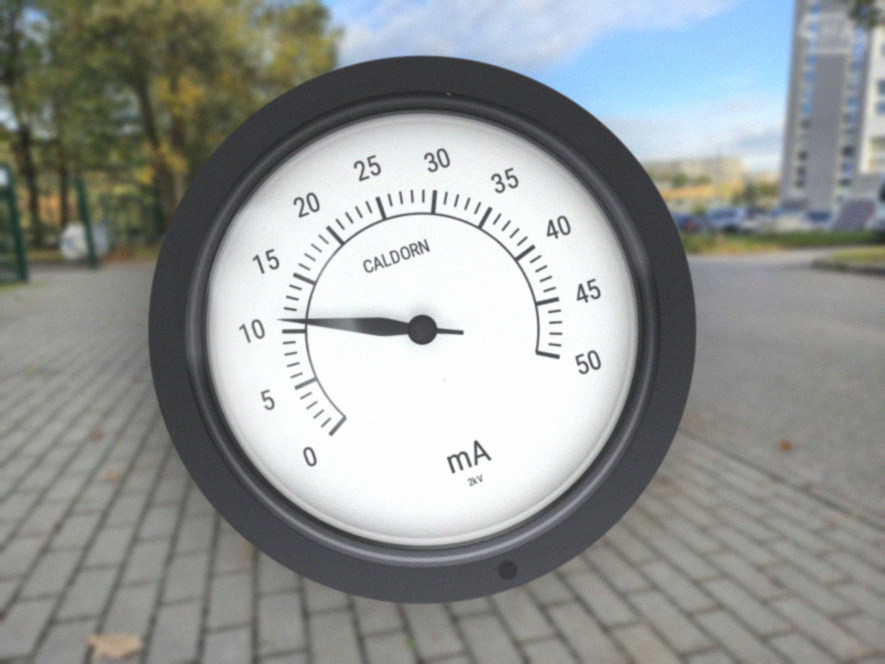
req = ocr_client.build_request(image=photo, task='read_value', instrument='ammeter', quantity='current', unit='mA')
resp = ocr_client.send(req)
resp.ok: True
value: 11 mA
